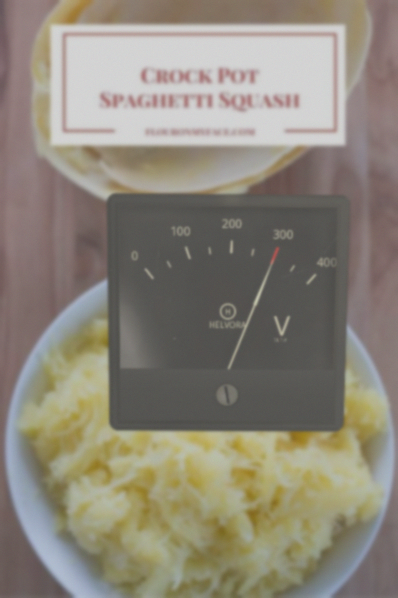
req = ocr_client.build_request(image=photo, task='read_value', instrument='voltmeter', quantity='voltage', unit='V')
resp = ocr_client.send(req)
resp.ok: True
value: 300 V
